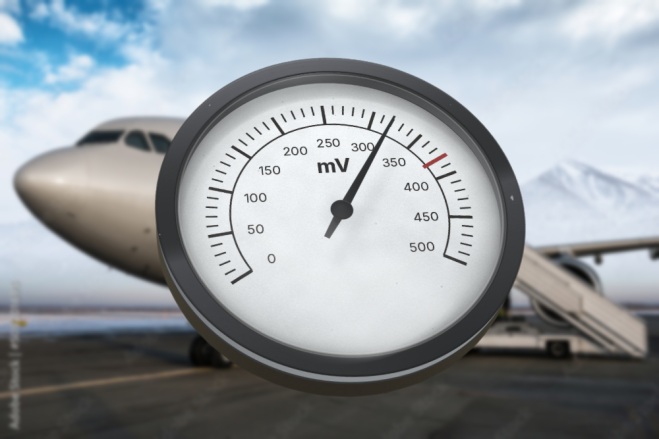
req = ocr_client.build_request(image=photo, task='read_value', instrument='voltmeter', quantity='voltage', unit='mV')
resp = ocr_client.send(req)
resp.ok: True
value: 320 mV
